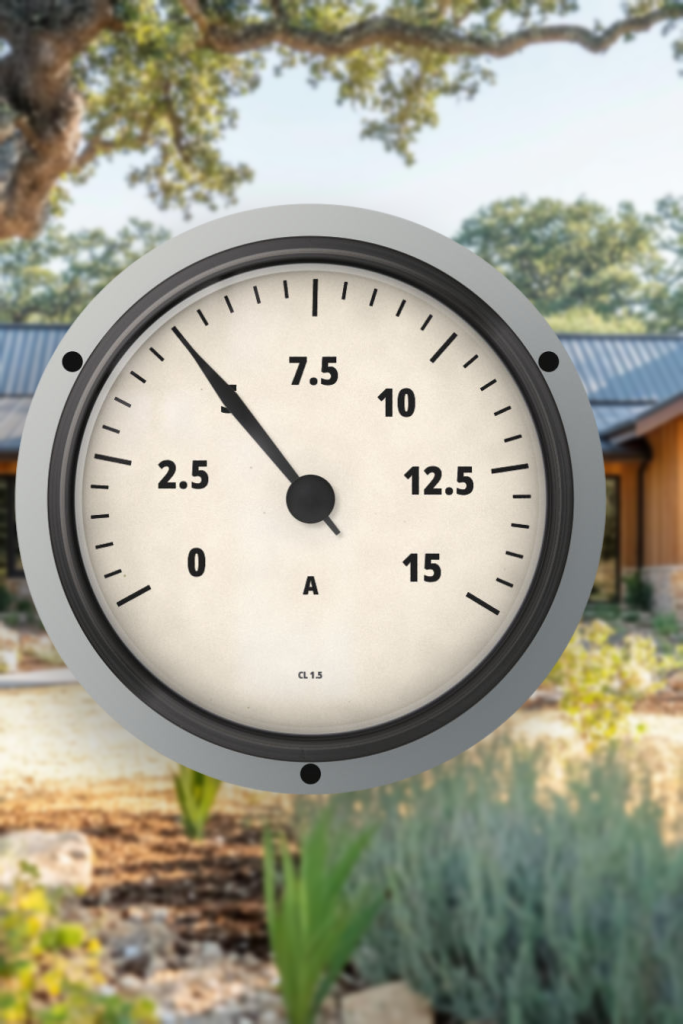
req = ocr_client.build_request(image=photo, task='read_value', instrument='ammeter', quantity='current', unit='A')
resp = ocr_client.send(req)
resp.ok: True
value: 5 A
